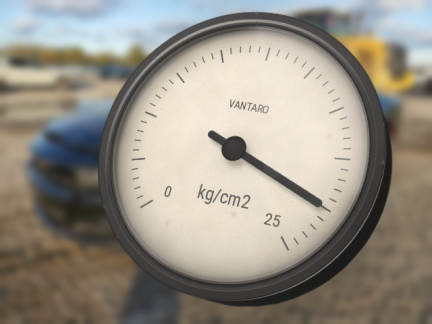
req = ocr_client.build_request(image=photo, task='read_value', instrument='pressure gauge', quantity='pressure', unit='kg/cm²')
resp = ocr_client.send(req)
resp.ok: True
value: 22.5 kg/cm²
